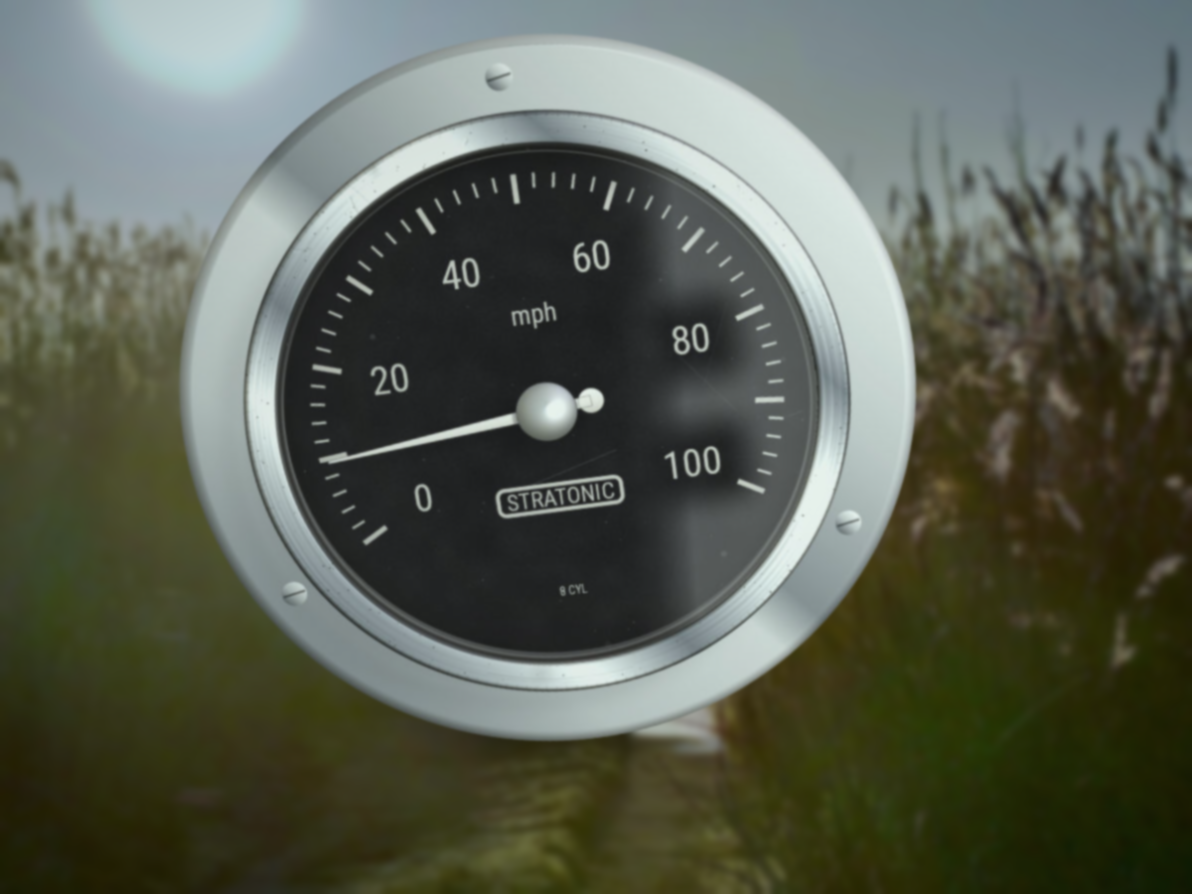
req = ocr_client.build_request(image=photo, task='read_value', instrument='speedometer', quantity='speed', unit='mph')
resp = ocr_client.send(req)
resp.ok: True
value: 10 mph
